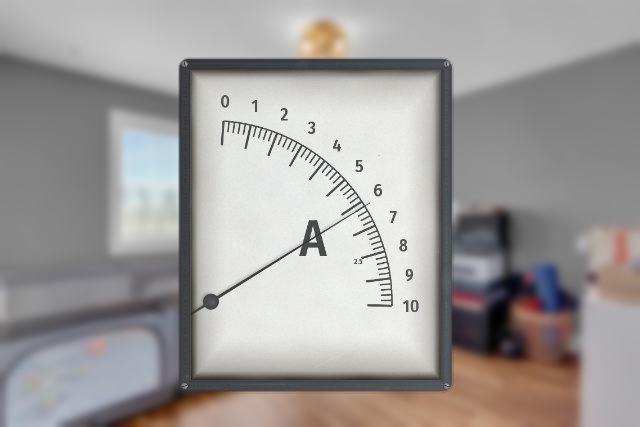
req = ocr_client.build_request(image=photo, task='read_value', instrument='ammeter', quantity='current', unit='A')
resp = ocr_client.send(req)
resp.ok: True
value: 6.2 A
